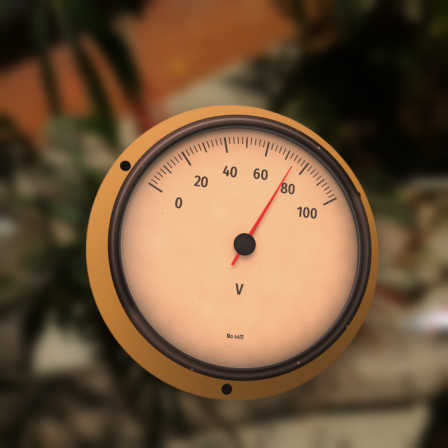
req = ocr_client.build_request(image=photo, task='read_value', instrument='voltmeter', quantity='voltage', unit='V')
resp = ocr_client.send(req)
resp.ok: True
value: 74 V
